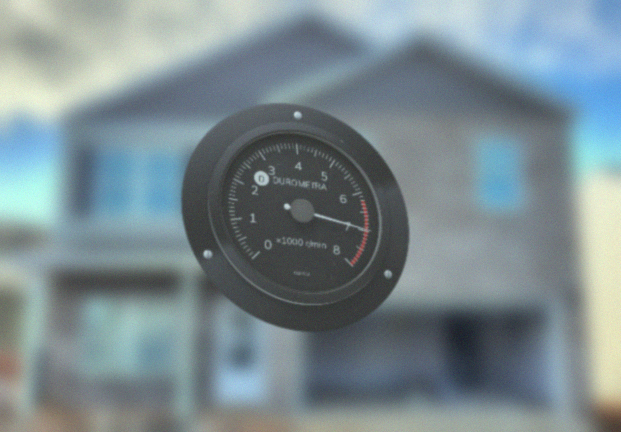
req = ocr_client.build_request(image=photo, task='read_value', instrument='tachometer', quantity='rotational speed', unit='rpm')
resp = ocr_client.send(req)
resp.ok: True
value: 7000 rpm
